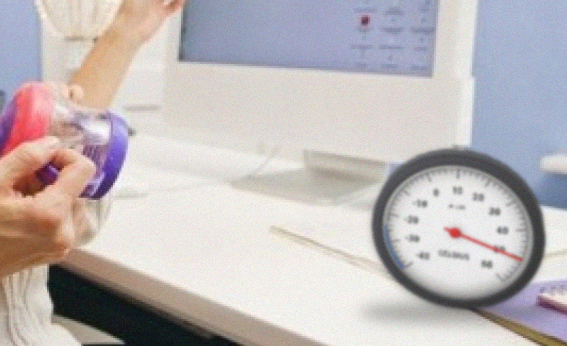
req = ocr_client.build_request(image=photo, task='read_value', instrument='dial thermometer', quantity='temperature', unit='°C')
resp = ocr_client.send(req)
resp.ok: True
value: 50 °C
